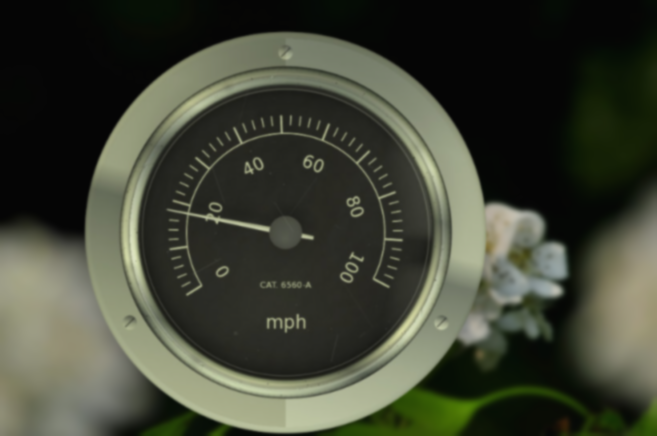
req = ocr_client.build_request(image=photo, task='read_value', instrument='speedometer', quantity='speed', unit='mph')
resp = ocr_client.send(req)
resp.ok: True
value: 18 mph
